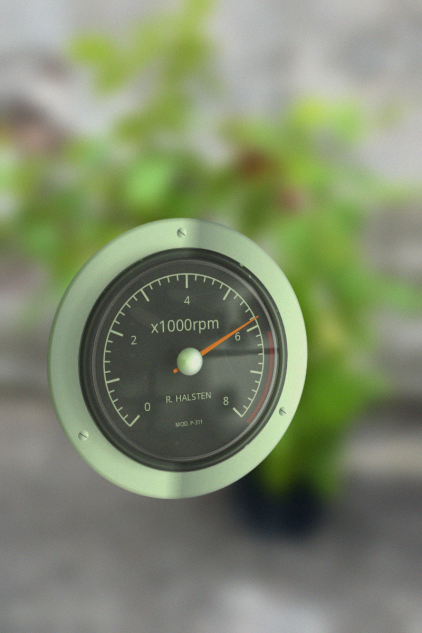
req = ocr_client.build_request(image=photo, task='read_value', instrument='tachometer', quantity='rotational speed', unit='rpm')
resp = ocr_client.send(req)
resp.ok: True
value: 5800 rpm
